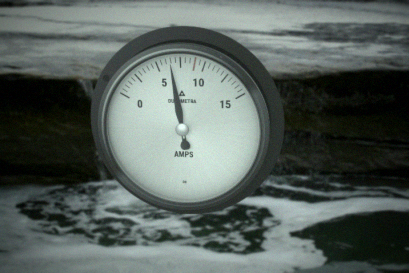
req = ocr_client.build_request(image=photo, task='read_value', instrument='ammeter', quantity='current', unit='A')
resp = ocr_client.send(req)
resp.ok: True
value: 6.5 A
